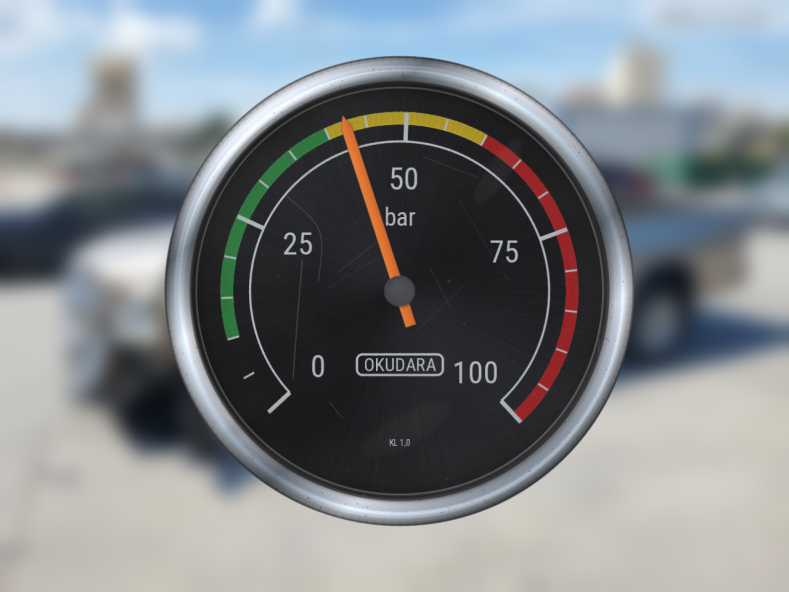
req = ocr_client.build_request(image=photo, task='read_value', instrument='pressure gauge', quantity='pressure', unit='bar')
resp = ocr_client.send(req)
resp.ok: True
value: 42.5 bar
